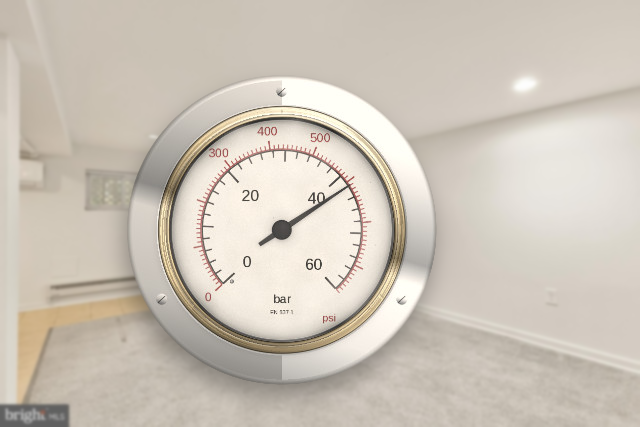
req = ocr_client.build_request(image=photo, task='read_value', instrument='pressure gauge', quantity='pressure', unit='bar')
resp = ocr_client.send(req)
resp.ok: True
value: 42 bar
